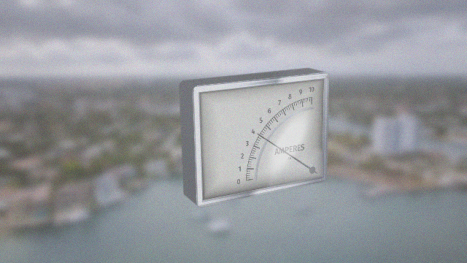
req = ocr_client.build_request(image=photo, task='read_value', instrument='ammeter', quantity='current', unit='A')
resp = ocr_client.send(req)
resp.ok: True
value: 4 A
